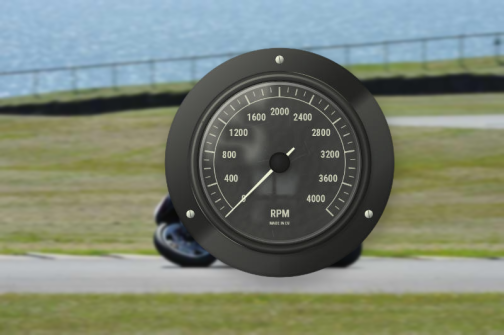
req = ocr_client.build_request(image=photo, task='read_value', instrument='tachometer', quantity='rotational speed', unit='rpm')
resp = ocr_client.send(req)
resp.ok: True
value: 0 rpm
